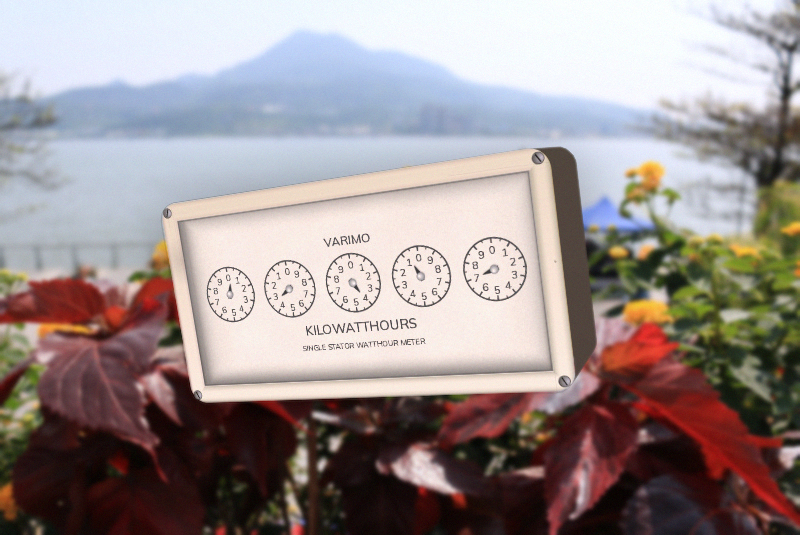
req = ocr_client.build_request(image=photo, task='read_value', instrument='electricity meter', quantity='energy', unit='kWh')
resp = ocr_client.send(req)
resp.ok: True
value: 3407 kWh
